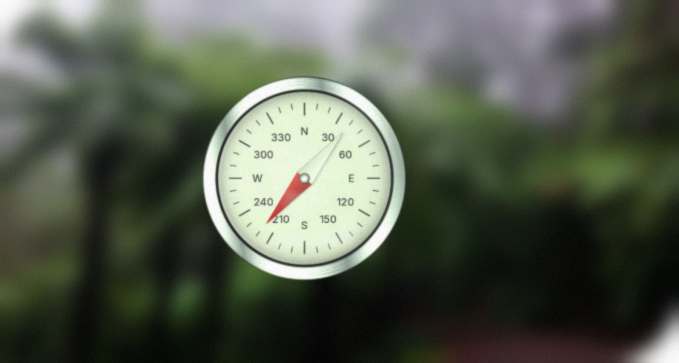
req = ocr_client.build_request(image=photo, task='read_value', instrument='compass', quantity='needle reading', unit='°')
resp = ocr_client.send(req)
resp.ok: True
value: 220 °
